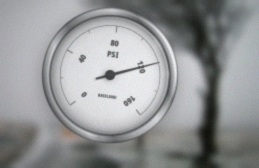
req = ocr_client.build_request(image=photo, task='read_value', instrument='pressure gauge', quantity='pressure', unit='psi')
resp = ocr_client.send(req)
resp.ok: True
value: 120 psi
